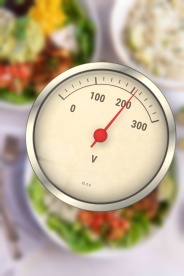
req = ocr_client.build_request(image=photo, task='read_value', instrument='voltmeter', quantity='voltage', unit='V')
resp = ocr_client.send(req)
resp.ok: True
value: 210 V
